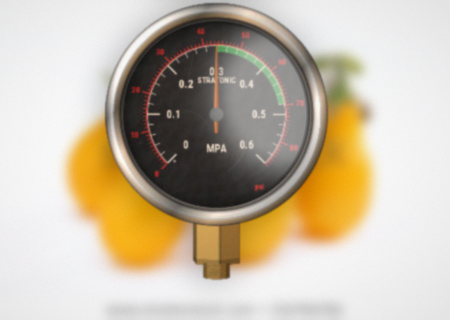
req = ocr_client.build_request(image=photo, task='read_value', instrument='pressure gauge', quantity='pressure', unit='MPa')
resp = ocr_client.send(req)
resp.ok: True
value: 0.3 MPa
